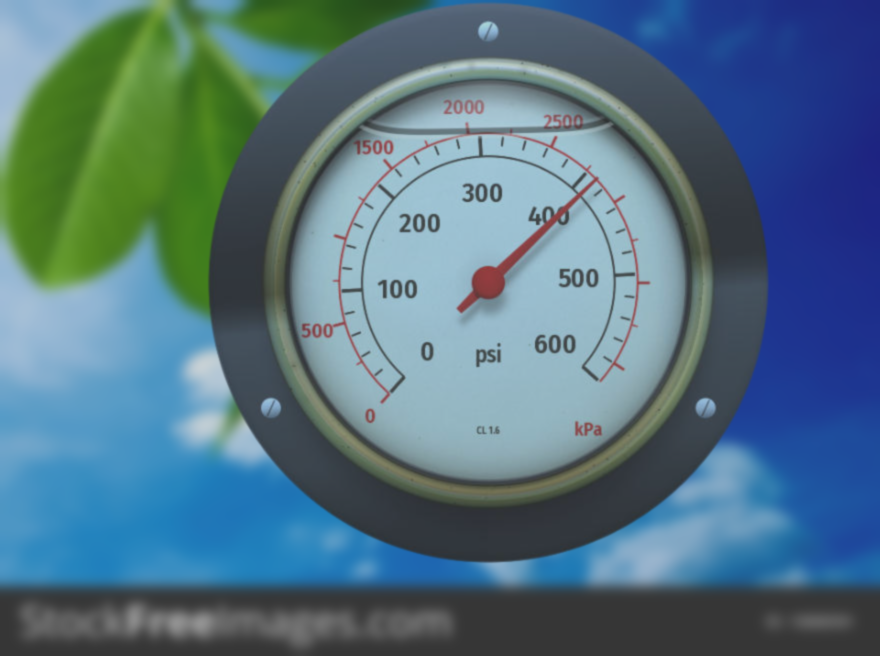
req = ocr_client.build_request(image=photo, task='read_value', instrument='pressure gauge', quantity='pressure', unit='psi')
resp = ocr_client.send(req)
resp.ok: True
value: 410 psi
